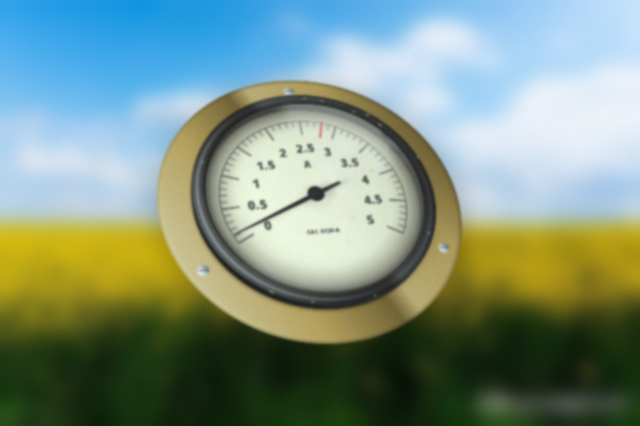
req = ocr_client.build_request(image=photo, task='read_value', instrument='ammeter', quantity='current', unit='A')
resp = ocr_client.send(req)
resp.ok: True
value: 0.1 A
